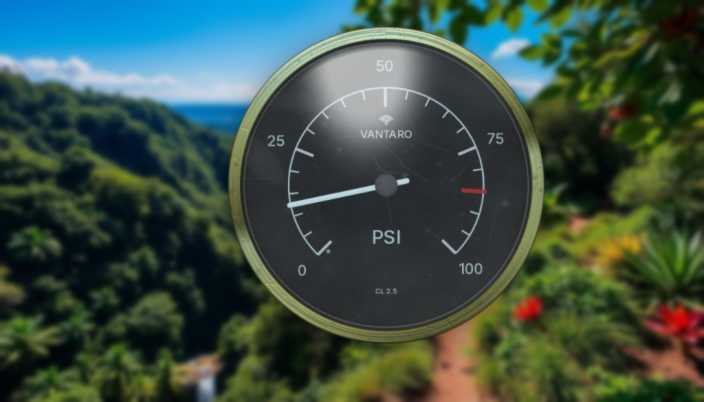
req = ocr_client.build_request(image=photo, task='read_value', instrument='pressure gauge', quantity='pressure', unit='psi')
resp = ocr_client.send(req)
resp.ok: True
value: 12.5 psi
